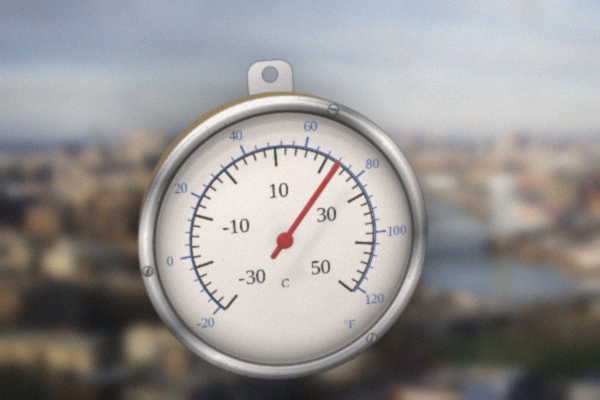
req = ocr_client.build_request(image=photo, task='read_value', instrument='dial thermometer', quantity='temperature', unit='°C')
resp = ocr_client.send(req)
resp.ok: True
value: 22 °C
